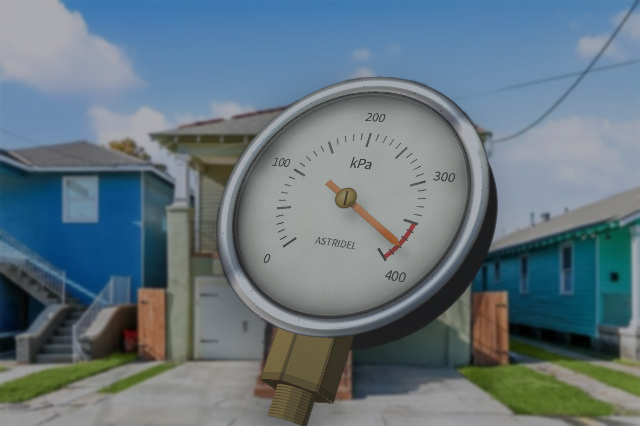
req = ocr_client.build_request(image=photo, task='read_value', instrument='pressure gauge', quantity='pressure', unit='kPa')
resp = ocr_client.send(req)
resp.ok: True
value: 380 kPa
